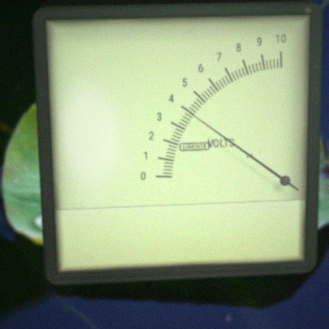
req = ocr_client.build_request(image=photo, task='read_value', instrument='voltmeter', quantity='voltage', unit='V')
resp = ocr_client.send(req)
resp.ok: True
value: 4 V
